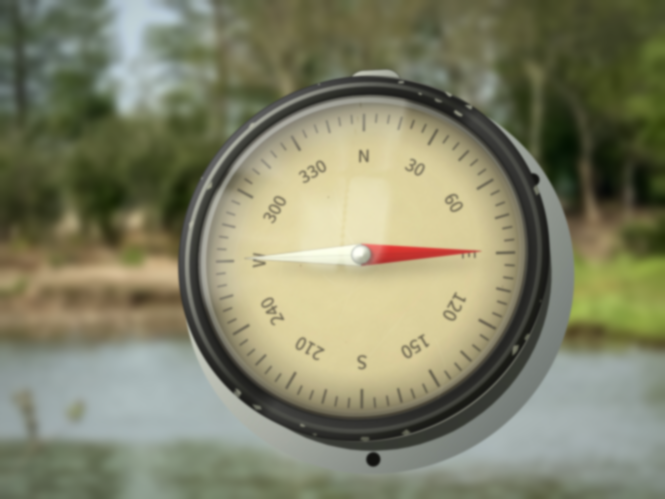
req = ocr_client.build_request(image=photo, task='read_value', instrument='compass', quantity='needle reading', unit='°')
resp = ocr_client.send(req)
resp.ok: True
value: 90 °
